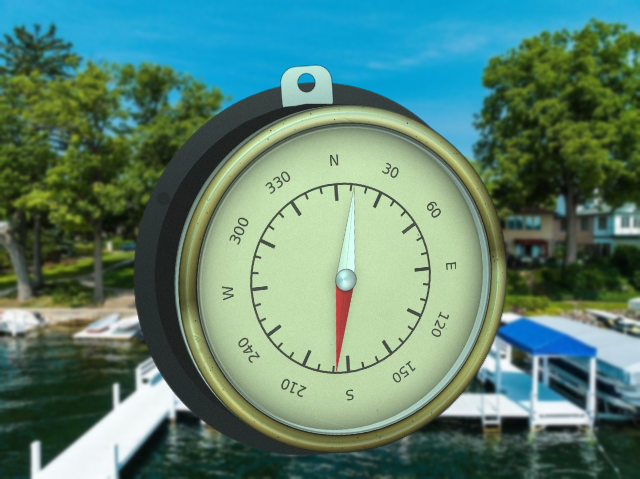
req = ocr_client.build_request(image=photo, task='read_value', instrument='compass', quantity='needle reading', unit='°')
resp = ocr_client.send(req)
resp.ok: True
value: 190 °
